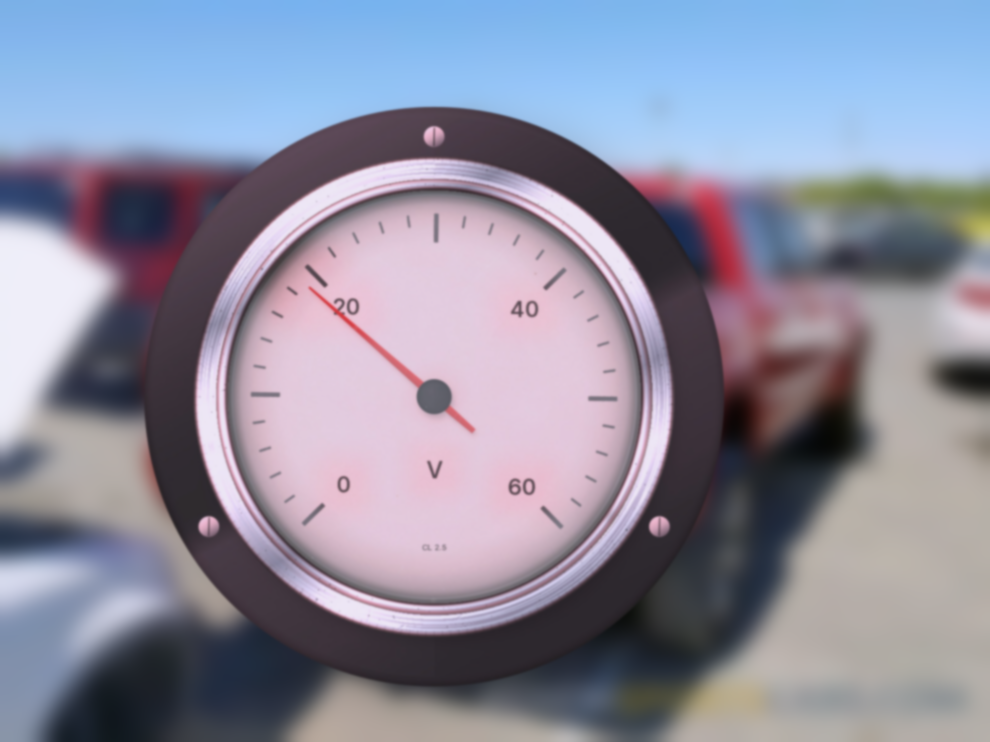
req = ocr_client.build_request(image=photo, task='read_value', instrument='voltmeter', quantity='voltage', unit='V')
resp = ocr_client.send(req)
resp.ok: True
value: 19 V
